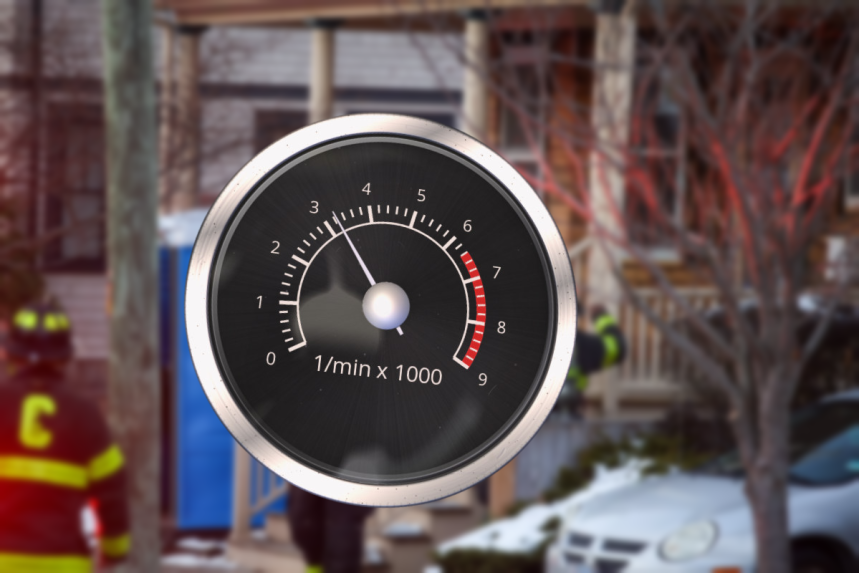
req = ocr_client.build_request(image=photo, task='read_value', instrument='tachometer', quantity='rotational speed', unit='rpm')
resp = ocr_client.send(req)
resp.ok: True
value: 3200 rpm
